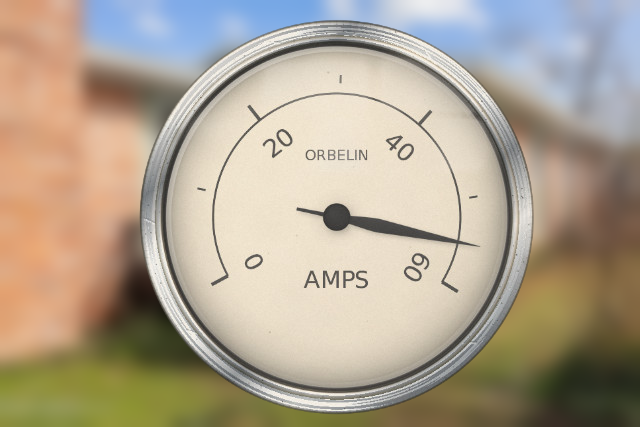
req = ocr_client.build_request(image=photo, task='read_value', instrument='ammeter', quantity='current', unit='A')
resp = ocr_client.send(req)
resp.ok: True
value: 55 A
